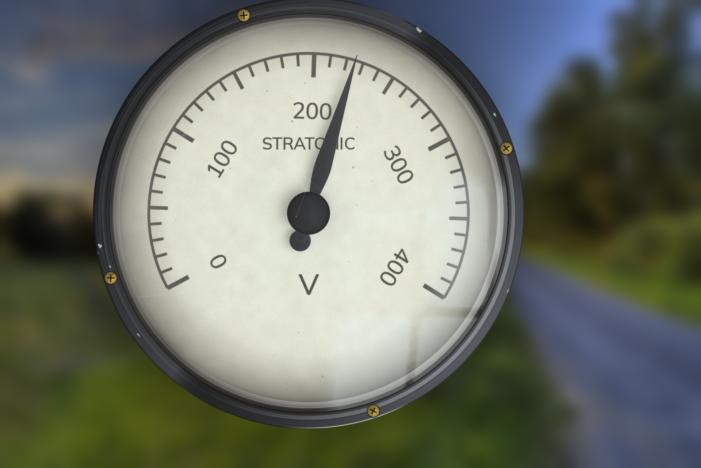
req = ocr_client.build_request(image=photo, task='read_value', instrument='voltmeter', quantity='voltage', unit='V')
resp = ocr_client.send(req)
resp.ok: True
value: 225 V
